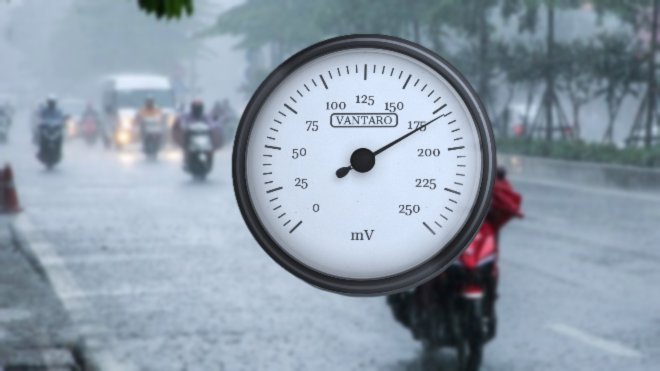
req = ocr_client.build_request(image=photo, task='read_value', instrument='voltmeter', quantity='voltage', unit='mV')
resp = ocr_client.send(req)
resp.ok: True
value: 180 mV
